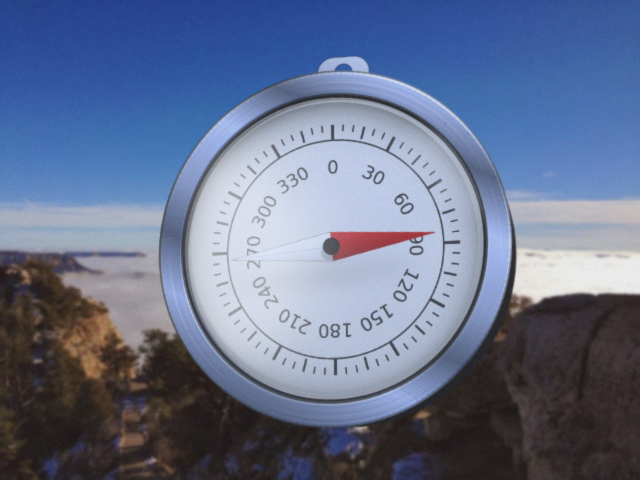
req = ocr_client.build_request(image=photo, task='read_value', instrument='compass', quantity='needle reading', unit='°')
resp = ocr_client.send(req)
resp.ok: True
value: 85 °
